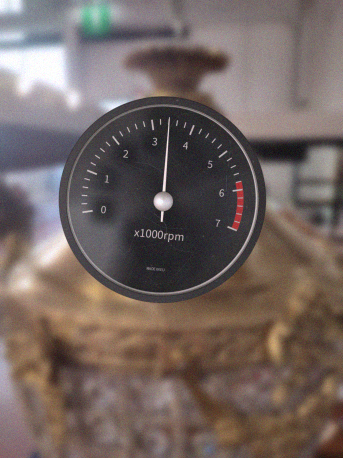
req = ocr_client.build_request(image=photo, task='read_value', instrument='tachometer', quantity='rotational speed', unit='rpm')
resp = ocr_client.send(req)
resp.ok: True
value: 3400 rpm
